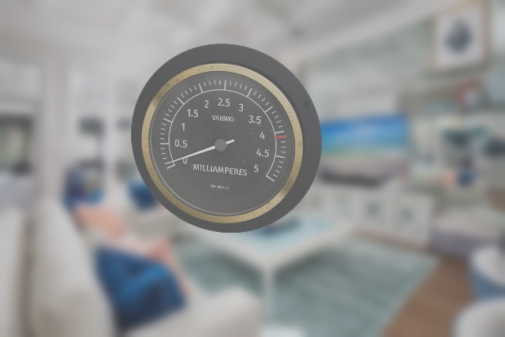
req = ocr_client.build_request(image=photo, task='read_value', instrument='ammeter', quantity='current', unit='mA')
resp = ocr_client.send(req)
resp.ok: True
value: 0.1 mA
